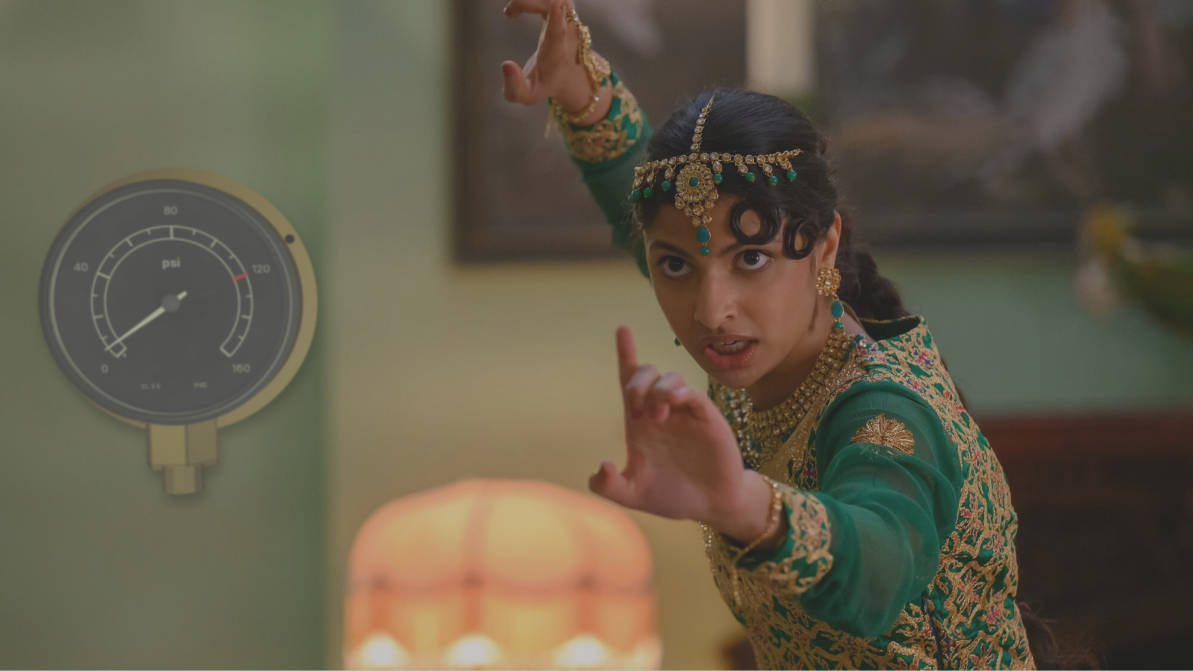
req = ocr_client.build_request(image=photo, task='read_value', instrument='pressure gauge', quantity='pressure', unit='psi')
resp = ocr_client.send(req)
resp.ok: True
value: 5 psi
